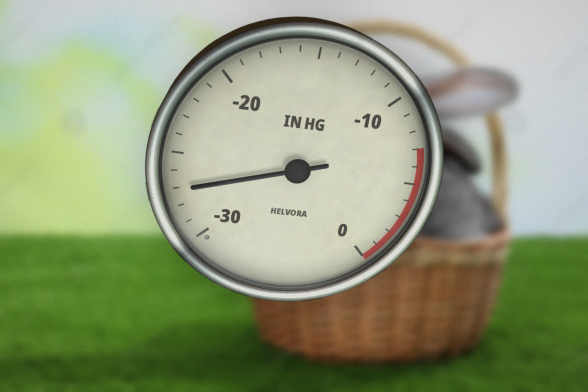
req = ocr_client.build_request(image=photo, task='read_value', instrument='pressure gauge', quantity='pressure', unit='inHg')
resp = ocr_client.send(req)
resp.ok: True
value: -27 inHg
